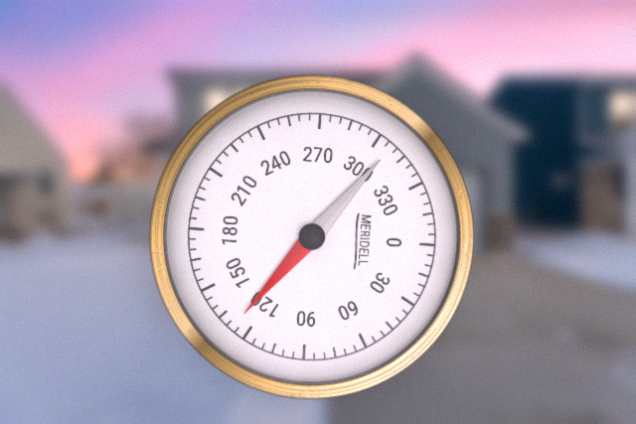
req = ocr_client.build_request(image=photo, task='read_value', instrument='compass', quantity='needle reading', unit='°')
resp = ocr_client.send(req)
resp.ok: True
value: 127.5 °
